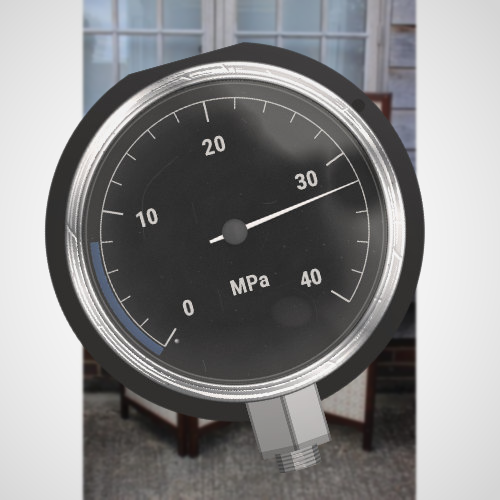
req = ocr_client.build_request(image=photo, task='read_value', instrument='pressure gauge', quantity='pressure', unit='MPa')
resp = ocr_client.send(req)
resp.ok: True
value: 32 MPa
